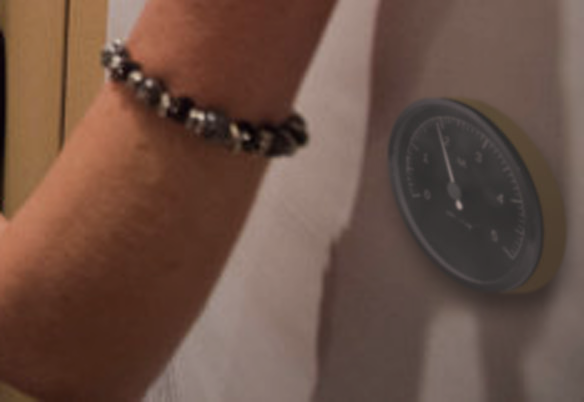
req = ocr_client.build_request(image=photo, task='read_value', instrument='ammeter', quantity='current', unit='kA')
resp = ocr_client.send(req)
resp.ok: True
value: 2 kA
